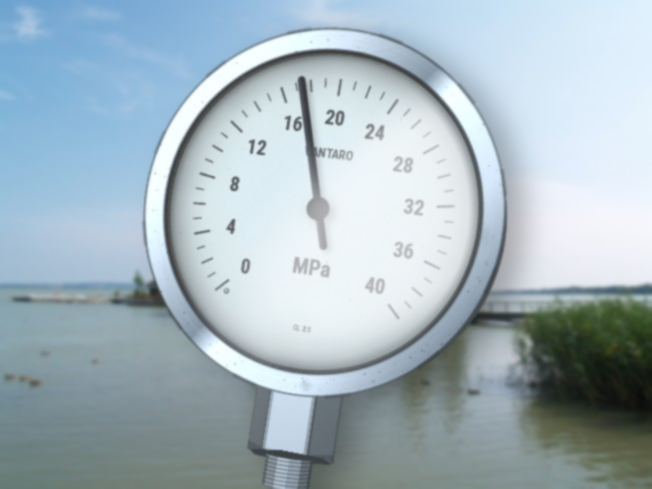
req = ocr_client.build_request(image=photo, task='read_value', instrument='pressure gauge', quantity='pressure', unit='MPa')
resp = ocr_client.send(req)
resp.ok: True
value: 17.5 MPa
